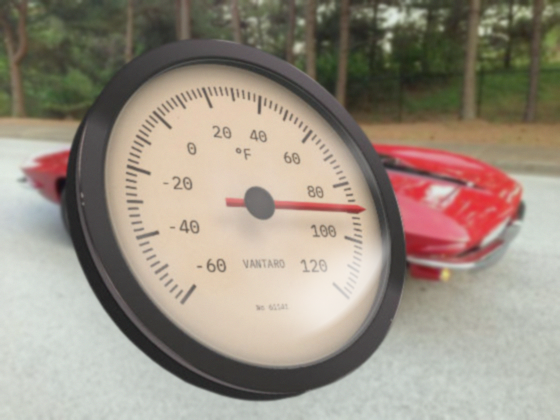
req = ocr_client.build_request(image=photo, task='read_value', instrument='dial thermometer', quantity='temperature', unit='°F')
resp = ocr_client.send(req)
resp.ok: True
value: 90 °F
